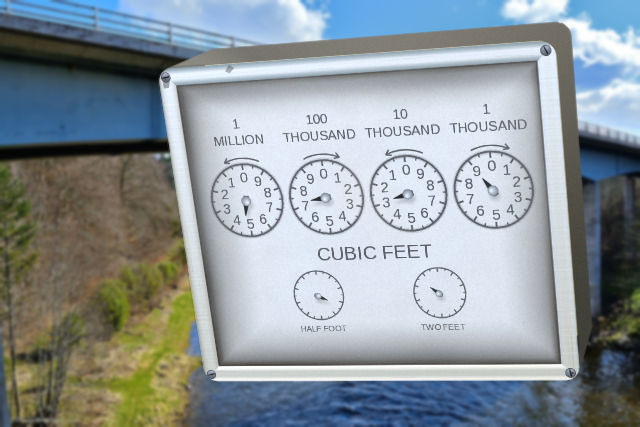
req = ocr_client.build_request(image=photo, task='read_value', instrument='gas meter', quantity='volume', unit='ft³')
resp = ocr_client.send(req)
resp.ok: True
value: 472900 ft³
